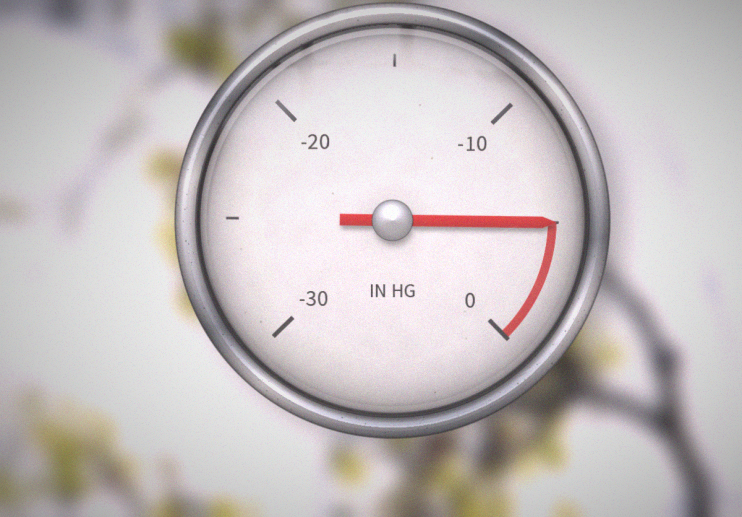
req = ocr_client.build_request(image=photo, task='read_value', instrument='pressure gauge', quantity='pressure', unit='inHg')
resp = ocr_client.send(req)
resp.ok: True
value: -5 inHg
